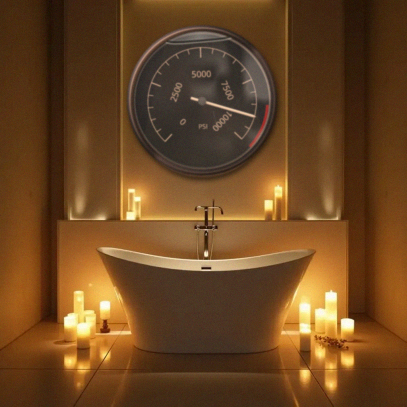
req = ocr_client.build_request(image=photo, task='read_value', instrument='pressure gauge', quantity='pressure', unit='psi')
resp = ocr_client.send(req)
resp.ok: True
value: 9000 psi
